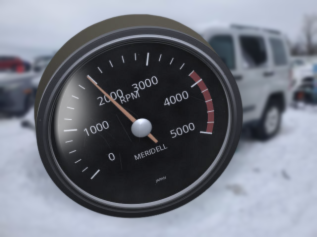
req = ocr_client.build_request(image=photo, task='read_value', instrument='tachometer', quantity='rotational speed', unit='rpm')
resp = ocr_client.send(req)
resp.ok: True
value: 2000 rpm
